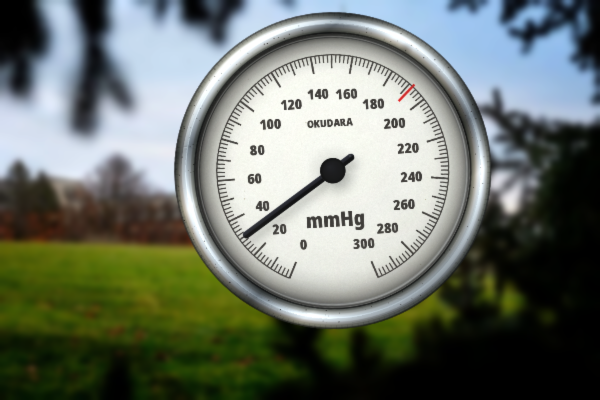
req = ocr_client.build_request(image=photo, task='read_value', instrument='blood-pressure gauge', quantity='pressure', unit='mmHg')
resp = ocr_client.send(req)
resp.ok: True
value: 30 mmHg
